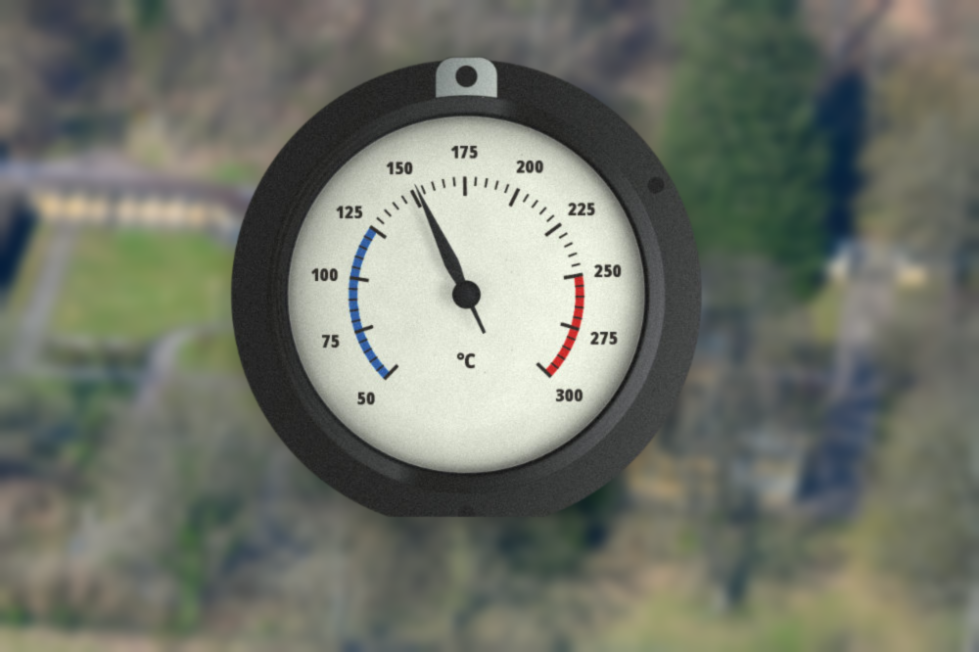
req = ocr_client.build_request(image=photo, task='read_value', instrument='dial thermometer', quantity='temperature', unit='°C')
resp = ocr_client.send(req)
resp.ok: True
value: 152.5 °C
